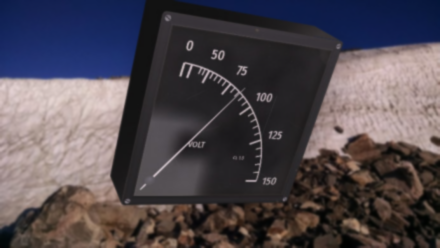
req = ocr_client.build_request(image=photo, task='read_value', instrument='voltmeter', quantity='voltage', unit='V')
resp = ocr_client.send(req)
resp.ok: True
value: 85 V
